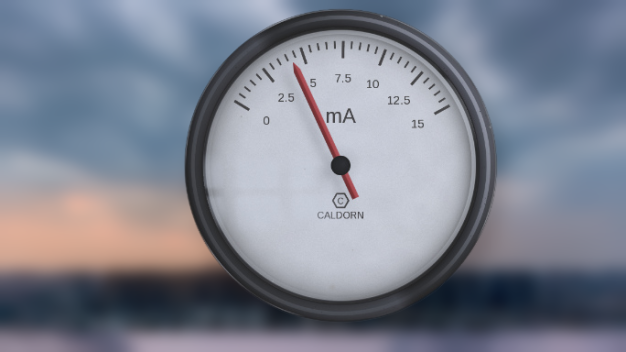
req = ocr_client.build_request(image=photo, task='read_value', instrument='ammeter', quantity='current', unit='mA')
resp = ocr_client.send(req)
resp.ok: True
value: 4.25 mA
